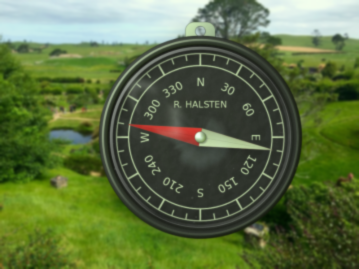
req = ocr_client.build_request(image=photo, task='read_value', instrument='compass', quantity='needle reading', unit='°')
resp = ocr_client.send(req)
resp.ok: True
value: 280 °
